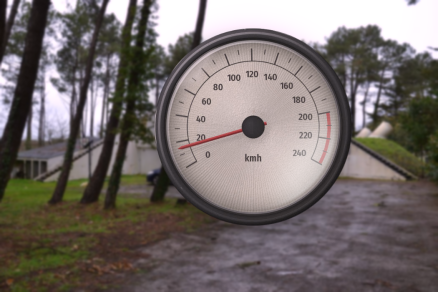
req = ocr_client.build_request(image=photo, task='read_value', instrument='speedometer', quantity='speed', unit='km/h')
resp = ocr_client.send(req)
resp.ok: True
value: 15 km/h
